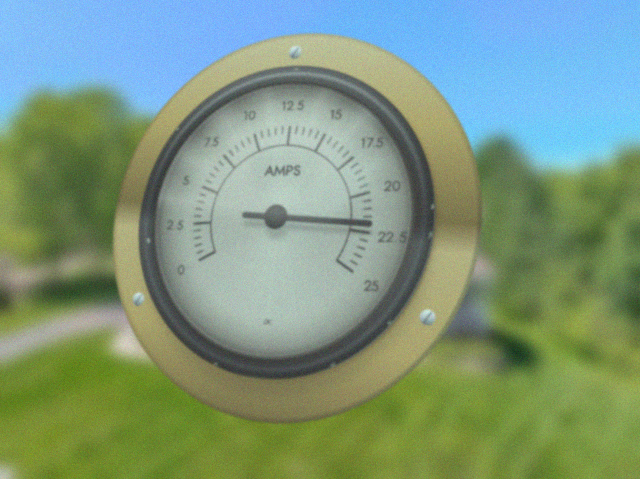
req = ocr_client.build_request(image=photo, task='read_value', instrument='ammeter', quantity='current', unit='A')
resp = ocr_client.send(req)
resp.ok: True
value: 22 A
